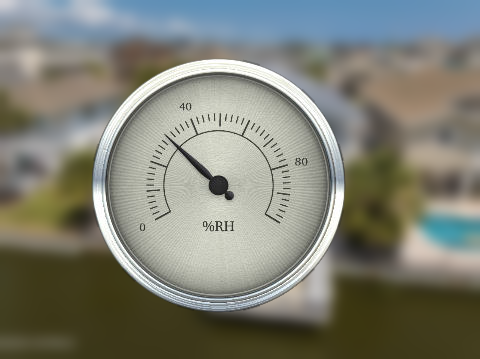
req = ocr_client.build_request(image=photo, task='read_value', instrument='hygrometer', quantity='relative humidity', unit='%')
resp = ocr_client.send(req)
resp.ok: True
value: 30 %
